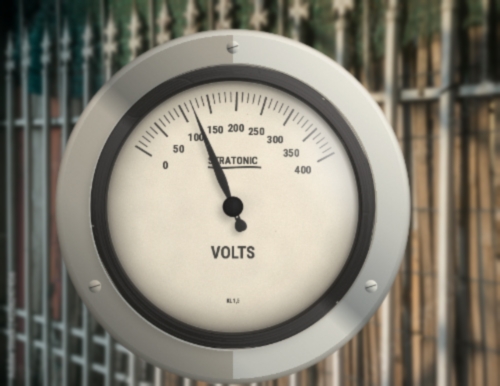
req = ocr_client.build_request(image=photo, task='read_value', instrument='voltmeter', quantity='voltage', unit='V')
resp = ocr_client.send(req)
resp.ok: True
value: 120 V
